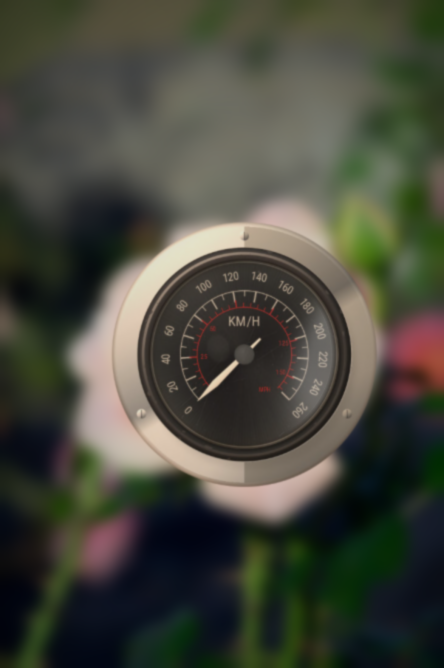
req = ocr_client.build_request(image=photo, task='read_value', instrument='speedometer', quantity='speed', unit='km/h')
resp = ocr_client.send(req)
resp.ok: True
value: 0 km/h
